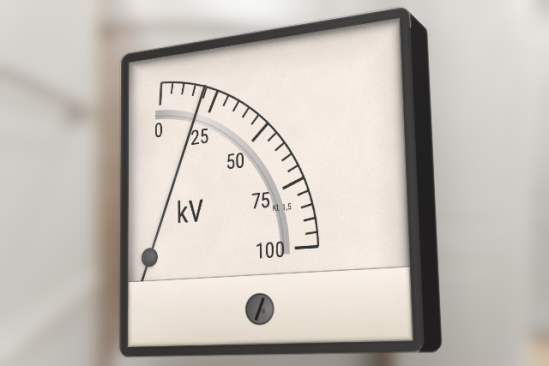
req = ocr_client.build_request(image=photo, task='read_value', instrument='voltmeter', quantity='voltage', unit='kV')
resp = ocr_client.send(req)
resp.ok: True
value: 20 kV
